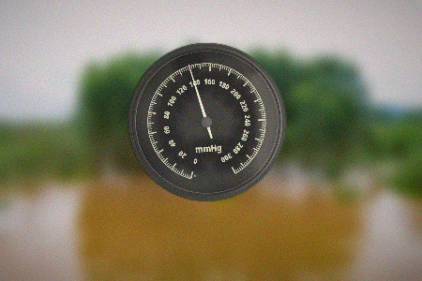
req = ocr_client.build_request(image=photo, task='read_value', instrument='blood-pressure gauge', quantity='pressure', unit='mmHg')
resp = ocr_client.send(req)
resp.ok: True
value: 140 mmHg
